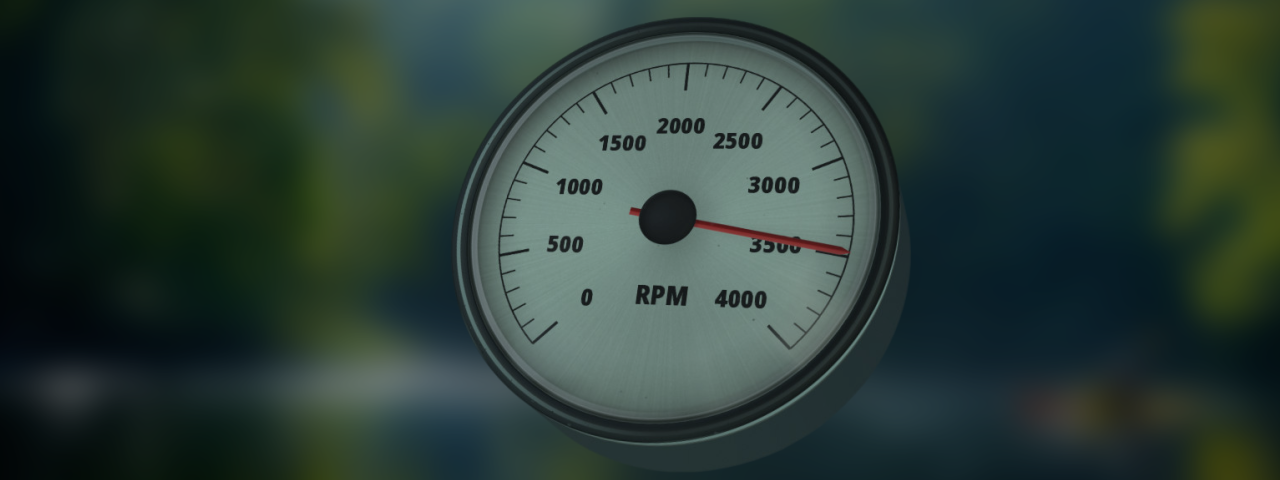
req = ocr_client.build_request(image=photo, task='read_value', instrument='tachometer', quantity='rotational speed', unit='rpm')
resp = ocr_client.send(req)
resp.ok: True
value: 3500 rpm
